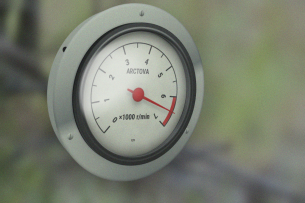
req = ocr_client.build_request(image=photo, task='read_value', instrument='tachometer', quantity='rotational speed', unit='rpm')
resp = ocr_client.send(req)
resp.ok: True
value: 6500 rpm
